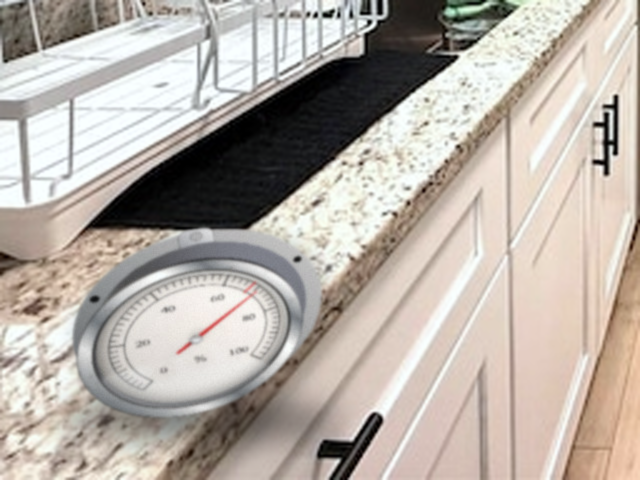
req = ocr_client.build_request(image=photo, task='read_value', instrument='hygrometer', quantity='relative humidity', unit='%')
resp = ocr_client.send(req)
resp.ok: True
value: 70 %
